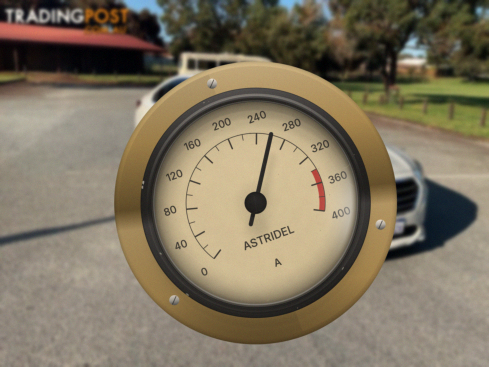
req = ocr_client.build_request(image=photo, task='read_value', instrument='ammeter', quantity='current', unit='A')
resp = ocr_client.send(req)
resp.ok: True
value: 260 A
